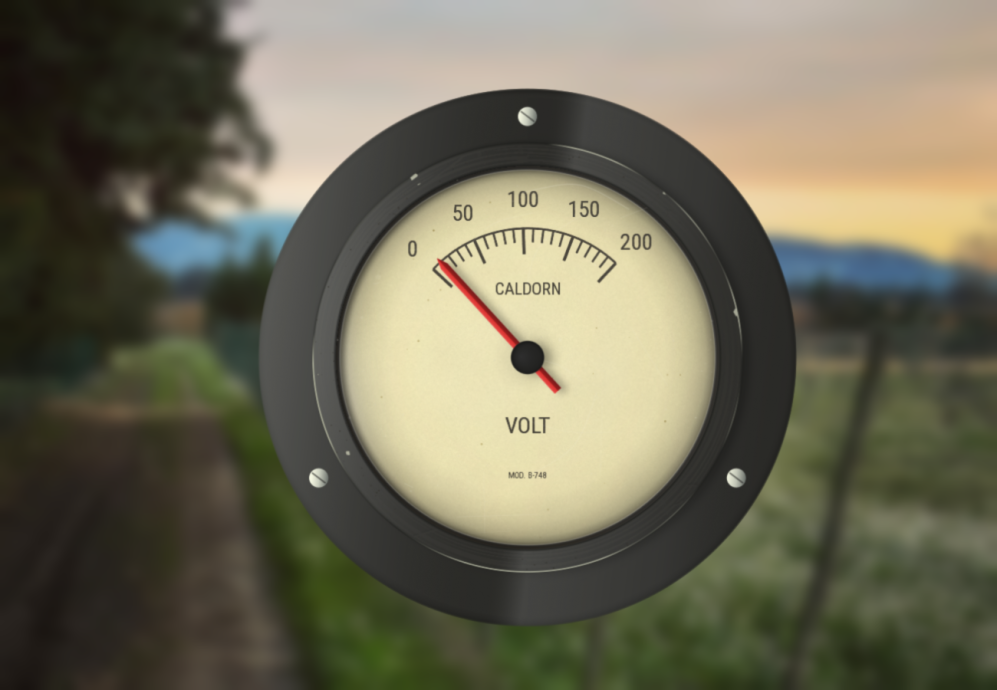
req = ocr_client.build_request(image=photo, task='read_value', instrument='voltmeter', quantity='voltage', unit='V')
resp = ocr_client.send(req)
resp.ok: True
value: 10 V
